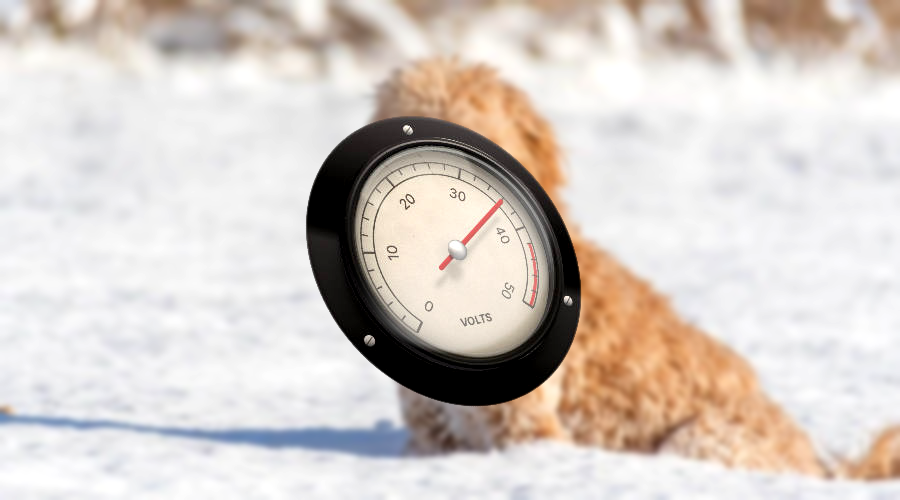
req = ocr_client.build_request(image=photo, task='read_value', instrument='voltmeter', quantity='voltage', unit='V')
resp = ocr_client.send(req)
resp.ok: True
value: 36 V
